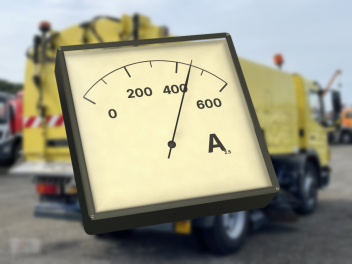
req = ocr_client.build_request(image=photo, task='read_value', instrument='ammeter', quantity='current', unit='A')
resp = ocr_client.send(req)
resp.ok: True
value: 450 A
